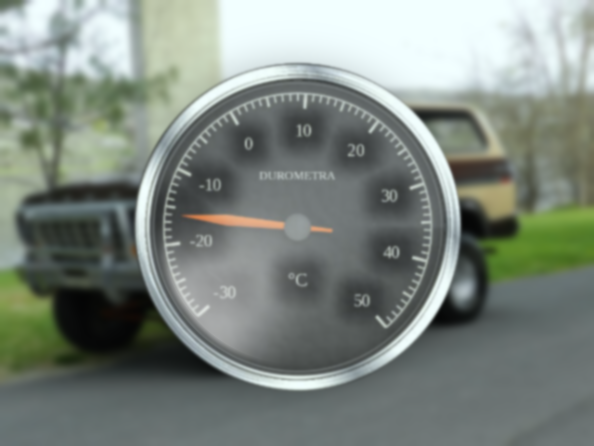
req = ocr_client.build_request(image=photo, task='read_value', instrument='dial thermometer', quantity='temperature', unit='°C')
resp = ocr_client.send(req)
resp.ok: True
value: -16 °C
